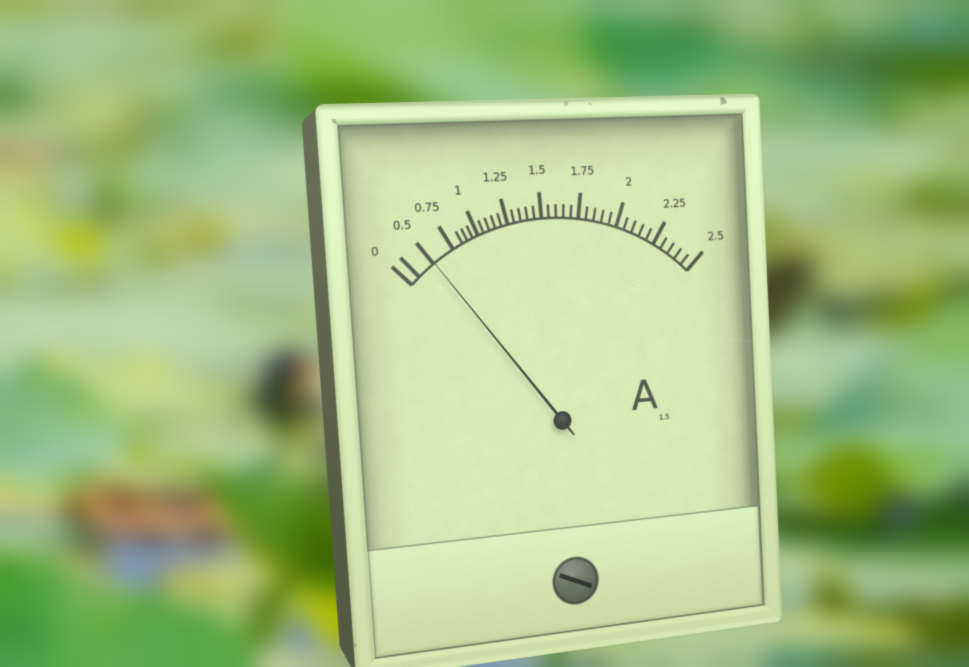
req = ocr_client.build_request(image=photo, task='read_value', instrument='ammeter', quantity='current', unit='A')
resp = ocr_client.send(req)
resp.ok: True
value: 0.5 A
